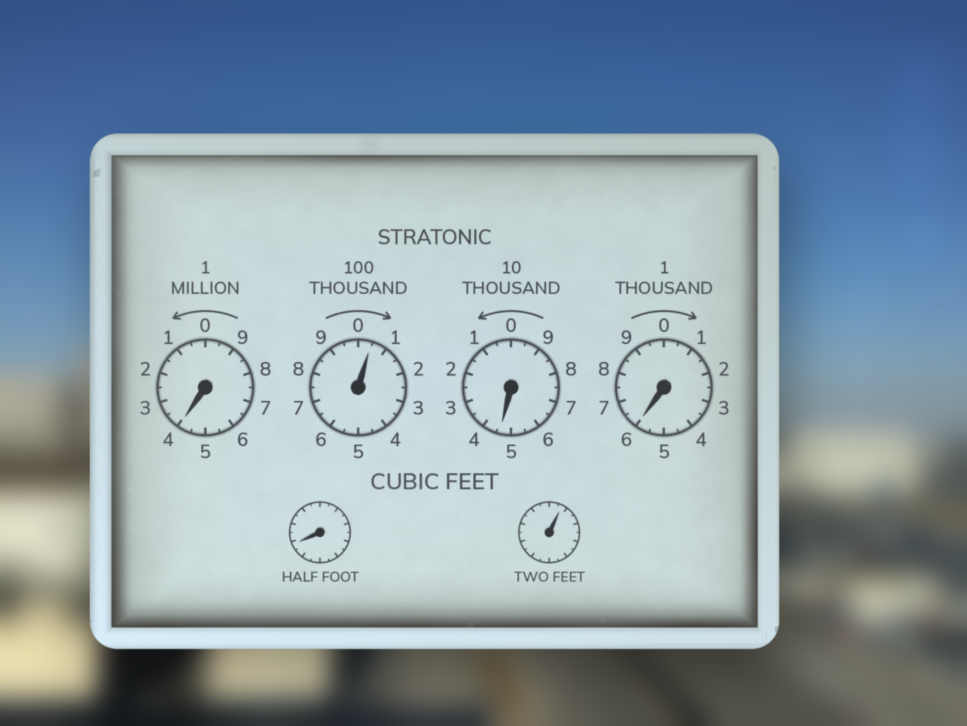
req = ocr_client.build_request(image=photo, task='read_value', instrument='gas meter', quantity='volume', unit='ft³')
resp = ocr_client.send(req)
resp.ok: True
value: 404600 ft³
